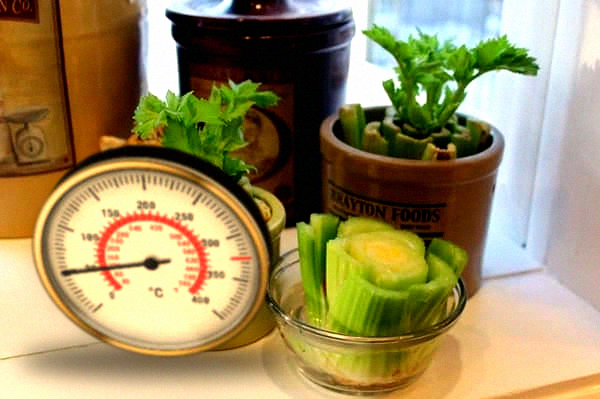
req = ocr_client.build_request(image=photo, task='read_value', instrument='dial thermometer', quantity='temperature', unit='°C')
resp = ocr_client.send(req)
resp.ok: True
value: 50 °C
